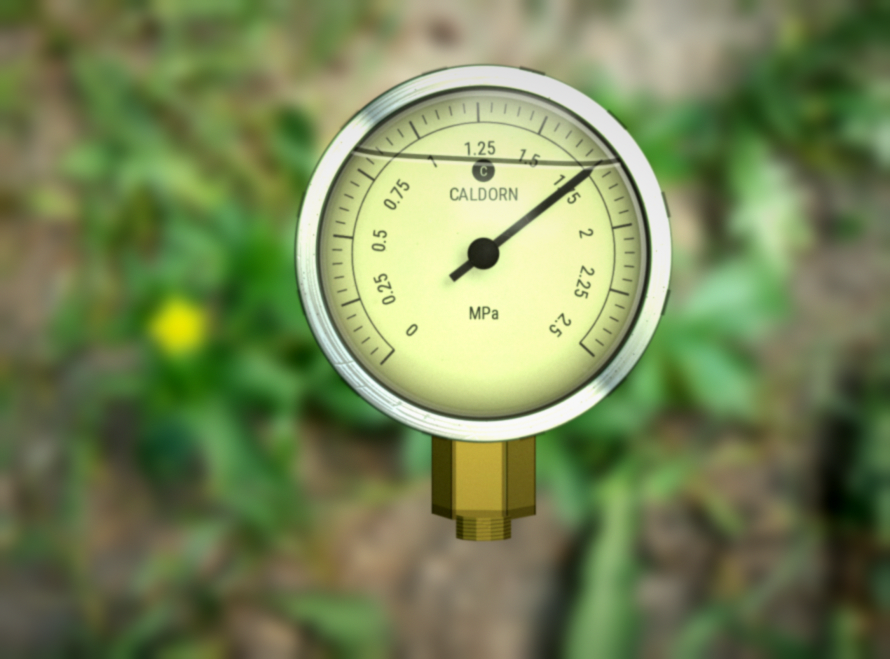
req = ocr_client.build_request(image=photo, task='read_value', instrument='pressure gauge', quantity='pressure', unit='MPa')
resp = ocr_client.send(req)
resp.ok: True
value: 1.75 MPa
